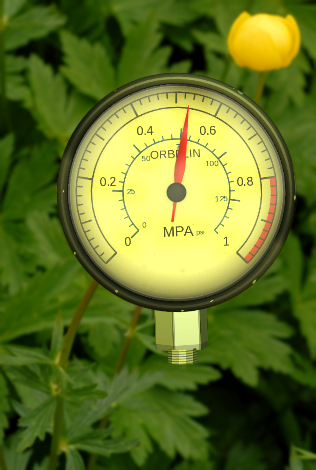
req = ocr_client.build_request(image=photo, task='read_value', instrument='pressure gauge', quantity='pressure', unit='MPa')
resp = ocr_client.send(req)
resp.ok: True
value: 0.53 MPa
